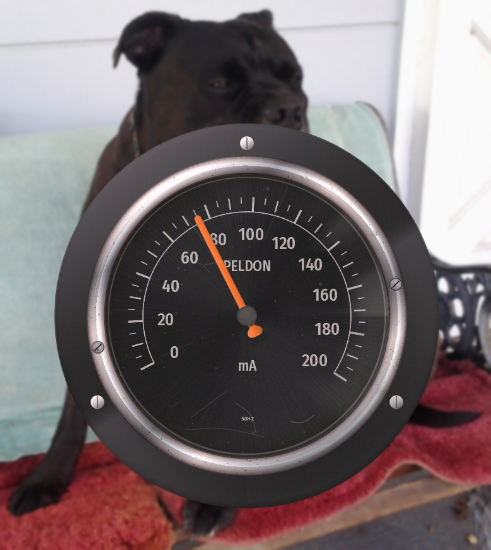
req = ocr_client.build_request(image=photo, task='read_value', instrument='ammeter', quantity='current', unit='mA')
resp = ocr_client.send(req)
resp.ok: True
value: 75 mA
